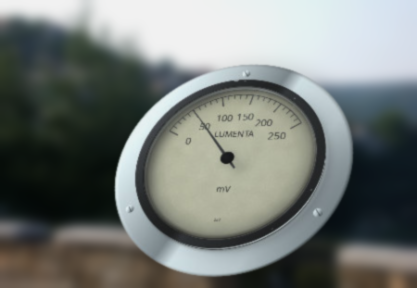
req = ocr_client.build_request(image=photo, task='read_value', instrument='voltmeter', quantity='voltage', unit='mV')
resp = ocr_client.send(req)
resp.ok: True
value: 50 mV
